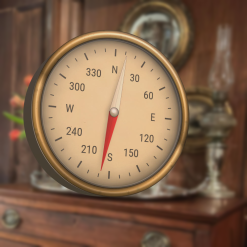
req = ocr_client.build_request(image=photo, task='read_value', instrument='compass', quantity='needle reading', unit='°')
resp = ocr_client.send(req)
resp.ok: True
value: 190 °
